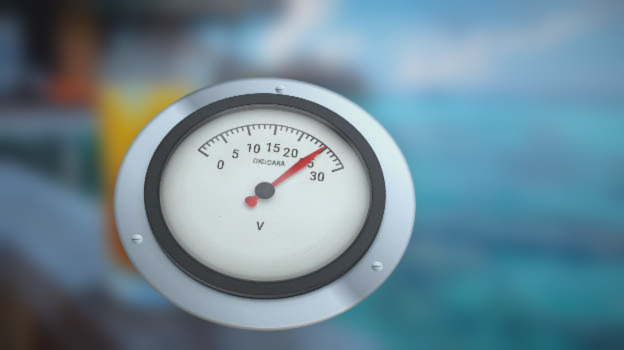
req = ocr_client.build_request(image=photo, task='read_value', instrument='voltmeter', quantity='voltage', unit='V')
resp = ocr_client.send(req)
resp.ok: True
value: 25 V
